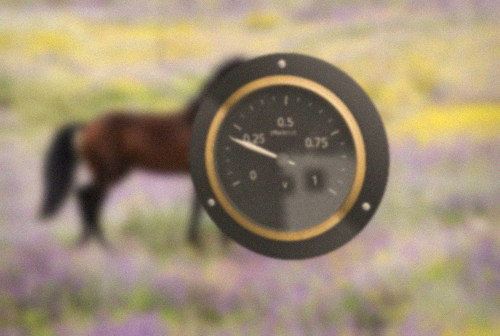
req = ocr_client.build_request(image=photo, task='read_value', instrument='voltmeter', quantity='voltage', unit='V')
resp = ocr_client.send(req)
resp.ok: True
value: 0.2 V
